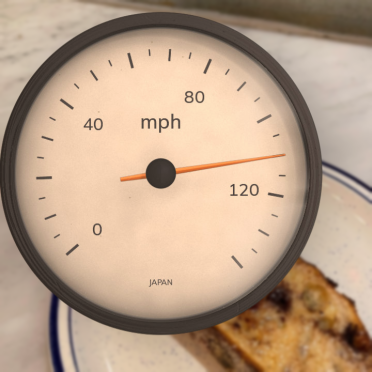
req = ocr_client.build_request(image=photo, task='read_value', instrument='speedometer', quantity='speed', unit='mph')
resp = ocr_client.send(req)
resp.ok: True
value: 110 mph
